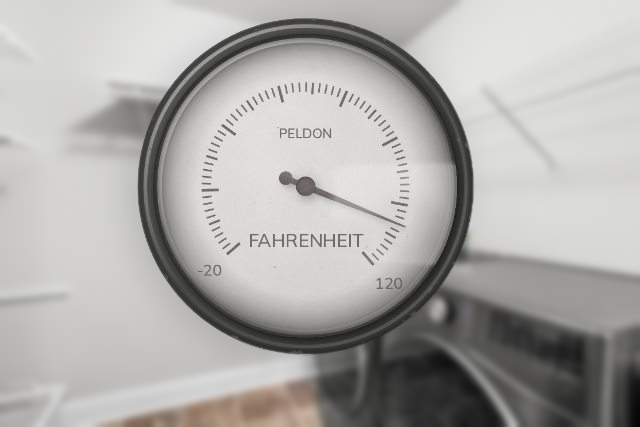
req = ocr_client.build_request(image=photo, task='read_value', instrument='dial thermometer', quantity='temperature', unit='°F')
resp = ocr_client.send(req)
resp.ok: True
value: 106 °F
